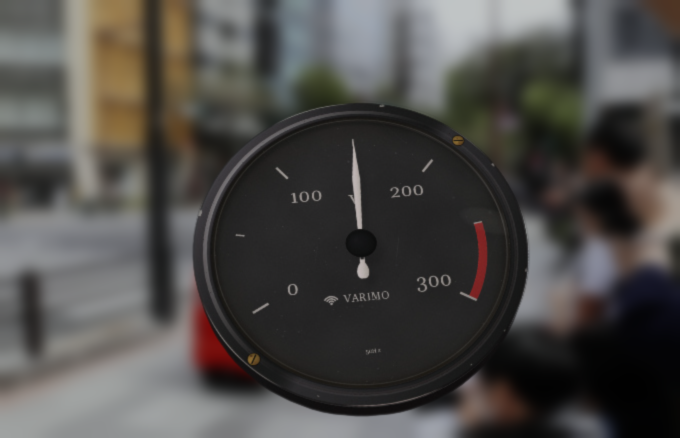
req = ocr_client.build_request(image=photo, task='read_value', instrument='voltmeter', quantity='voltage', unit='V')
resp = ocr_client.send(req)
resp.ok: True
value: 150 V
